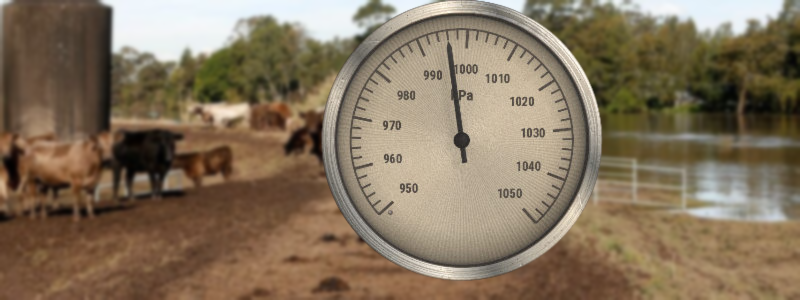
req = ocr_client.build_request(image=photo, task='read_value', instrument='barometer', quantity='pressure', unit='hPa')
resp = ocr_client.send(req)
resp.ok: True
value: 996 hPa
